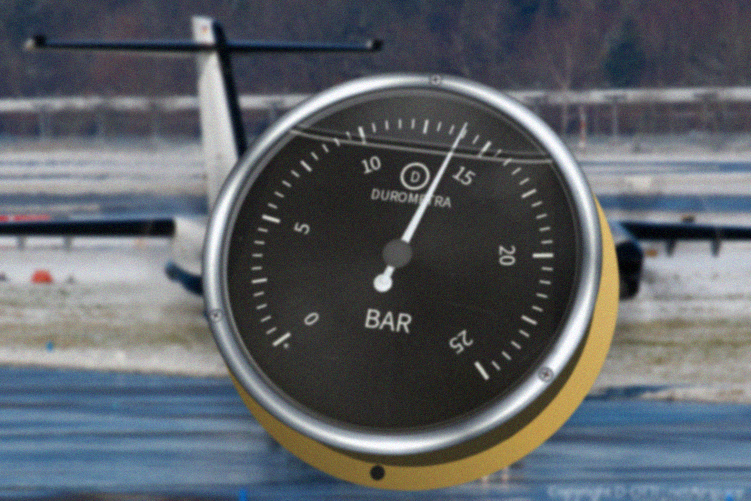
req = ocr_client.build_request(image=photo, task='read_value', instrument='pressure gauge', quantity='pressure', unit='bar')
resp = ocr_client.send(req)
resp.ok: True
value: 14 bar
